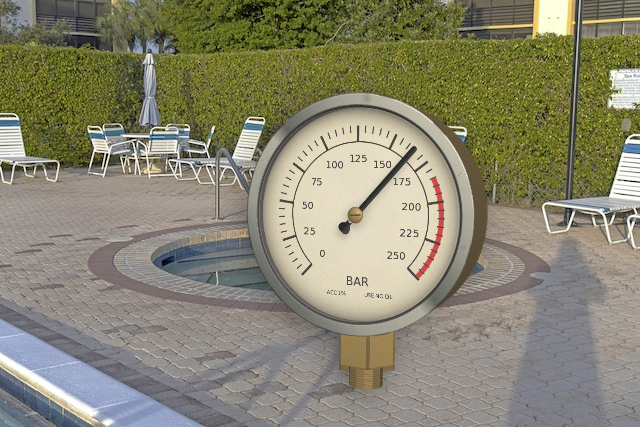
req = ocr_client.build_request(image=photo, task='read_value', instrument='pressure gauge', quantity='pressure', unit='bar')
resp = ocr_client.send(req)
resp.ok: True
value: 165 bar
